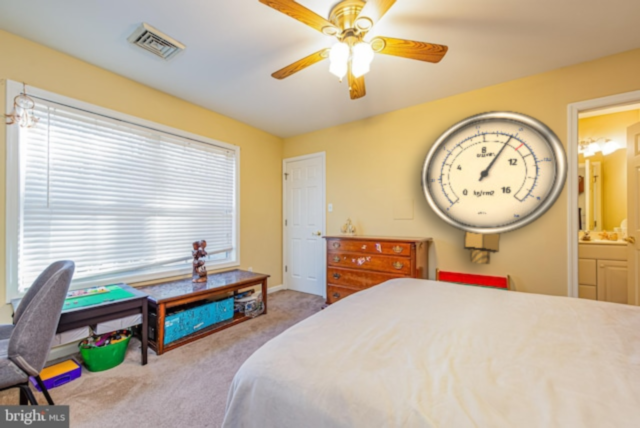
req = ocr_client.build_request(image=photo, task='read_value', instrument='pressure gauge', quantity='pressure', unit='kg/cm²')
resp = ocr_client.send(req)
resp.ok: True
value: 10 kg/cm²
